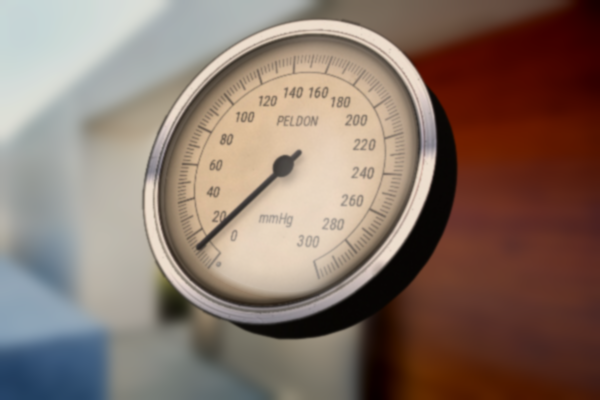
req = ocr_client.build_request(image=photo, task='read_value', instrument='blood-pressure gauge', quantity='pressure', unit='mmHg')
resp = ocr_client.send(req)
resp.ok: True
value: 10 mmHg
